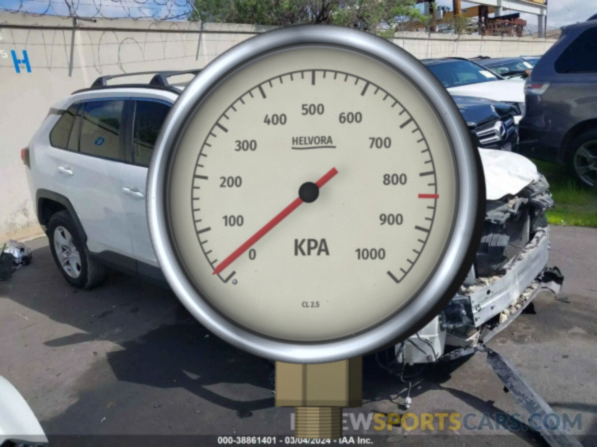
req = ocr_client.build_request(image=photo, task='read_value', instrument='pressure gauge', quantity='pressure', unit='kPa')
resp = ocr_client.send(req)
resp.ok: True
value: 20 kPa
